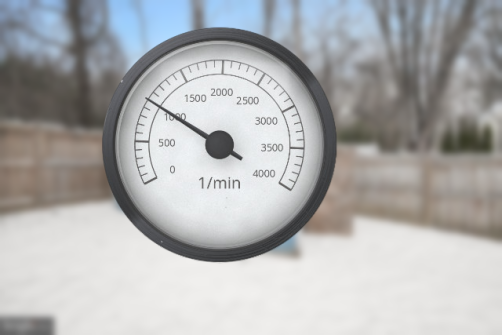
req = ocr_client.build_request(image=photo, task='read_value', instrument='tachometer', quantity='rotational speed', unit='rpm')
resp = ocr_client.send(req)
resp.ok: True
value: 1000 rpm
